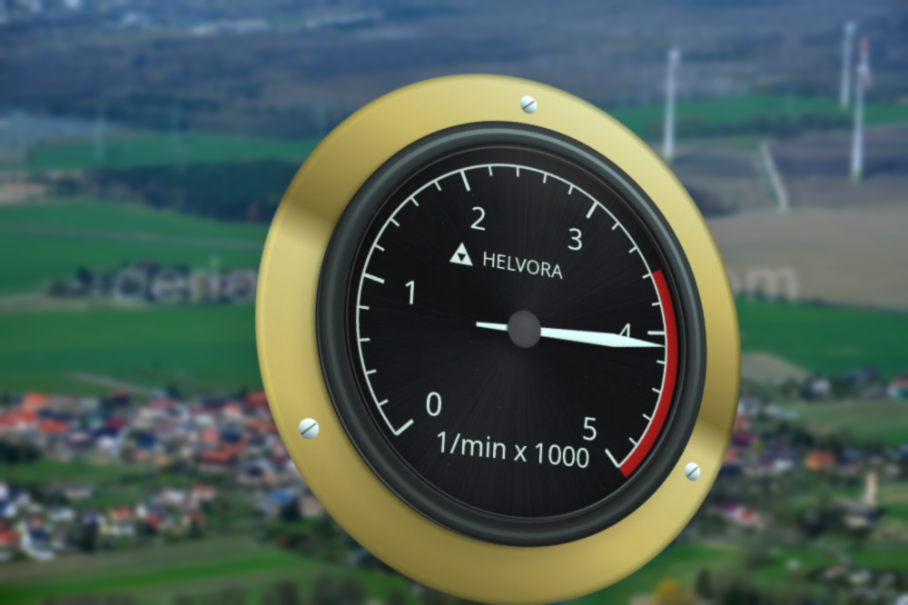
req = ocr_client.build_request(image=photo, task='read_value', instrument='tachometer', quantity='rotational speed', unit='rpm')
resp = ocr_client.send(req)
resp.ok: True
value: 4100 rpm
